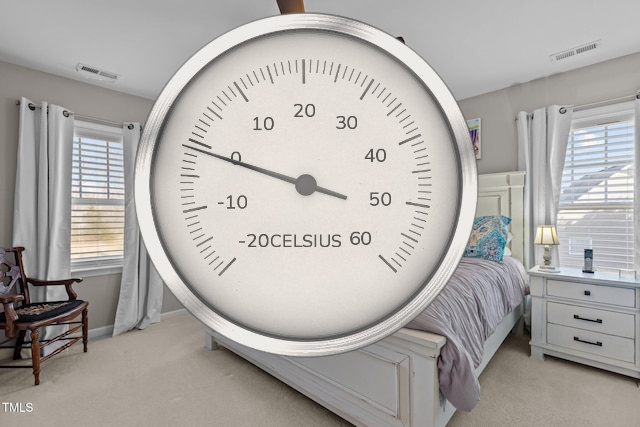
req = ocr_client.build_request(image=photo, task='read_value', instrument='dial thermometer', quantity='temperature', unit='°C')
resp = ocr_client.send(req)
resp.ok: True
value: -1 °C
